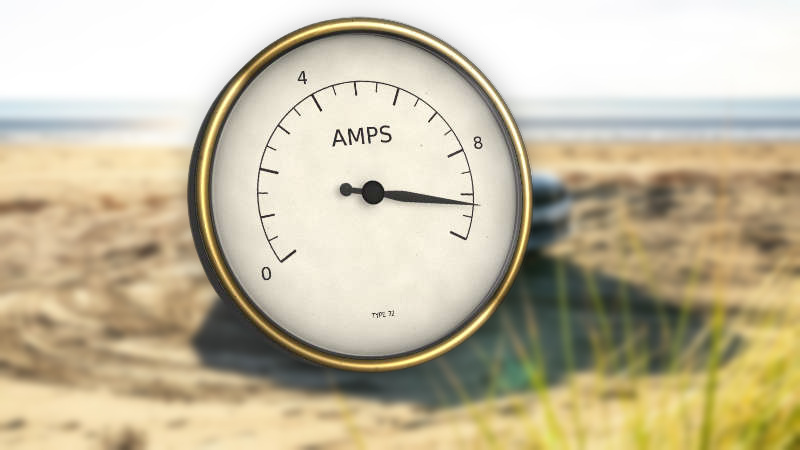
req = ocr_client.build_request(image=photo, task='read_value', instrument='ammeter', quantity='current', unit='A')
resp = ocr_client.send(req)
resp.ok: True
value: 9.25 A
